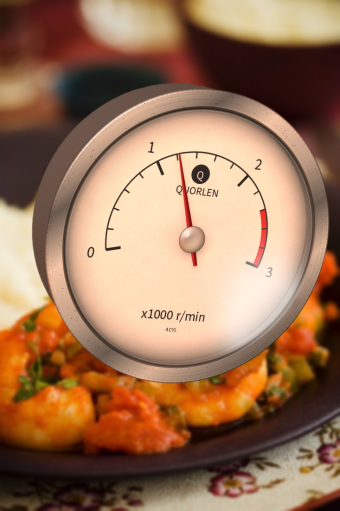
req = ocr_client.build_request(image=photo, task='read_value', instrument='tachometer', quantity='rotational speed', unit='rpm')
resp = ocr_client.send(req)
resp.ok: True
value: 1200 rpm
